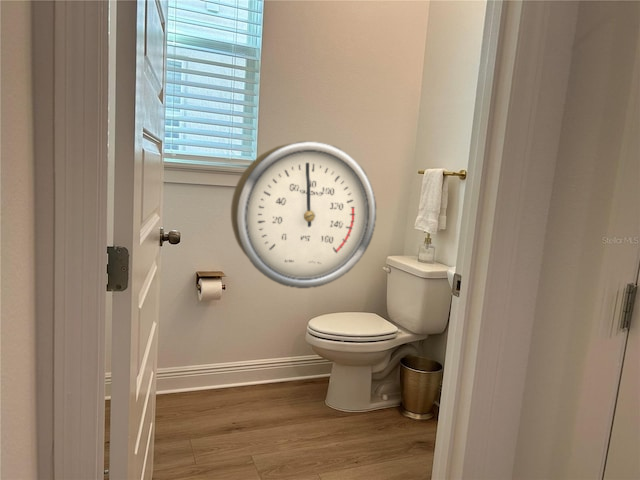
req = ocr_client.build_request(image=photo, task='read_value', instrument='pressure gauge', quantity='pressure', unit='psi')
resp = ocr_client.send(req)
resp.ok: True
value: 75 psi
